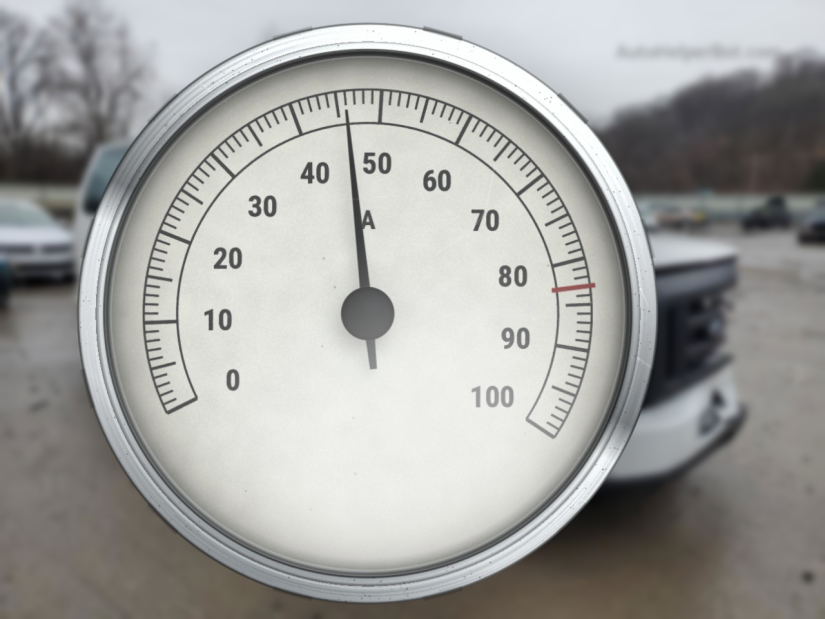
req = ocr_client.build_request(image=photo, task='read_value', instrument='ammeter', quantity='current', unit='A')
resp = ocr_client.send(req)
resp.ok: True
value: 46 A
